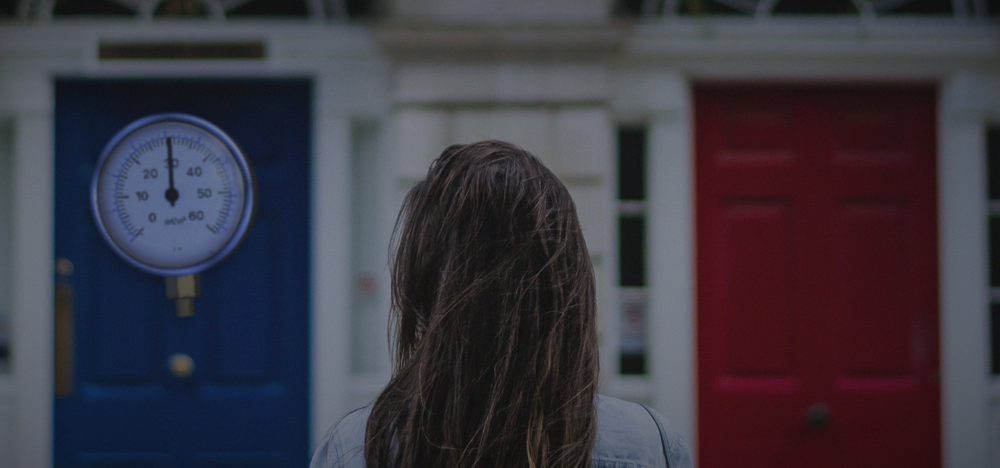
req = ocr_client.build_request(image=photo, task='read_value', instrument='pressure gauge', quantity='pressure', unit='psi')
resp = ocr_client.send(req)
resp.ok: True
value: 30 psi
